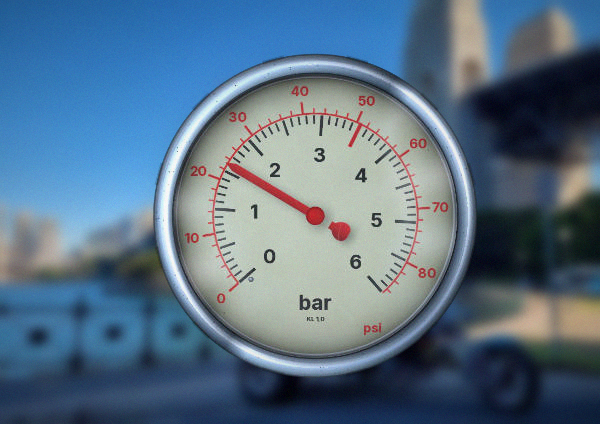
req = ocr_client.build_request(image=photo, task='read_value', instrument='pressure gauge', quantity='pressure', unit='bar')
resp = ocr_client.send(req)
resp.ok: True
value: 1.6 bar
